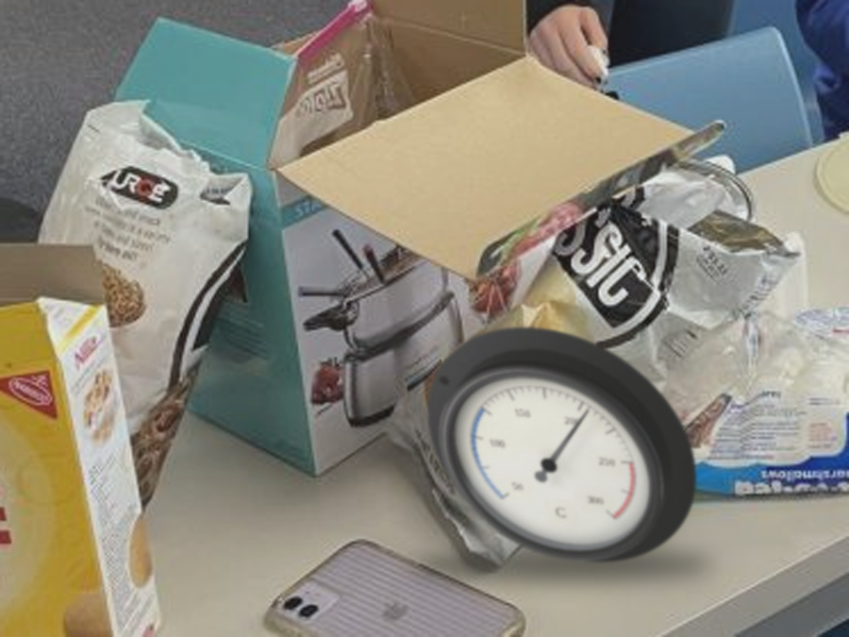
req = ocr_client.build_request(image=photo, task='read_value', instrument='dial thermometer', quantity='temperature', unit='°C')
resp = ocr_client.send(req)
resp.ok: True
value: 205 °C
